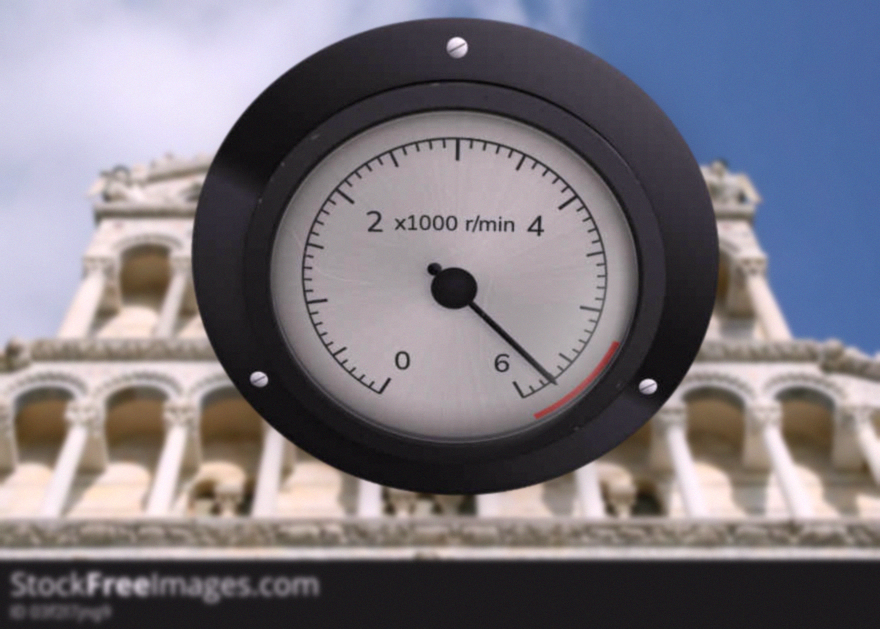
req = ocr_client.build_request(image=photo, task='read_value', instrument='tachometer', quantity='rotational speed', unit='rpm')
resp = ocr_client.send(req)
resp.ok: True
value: 5700 rpm
